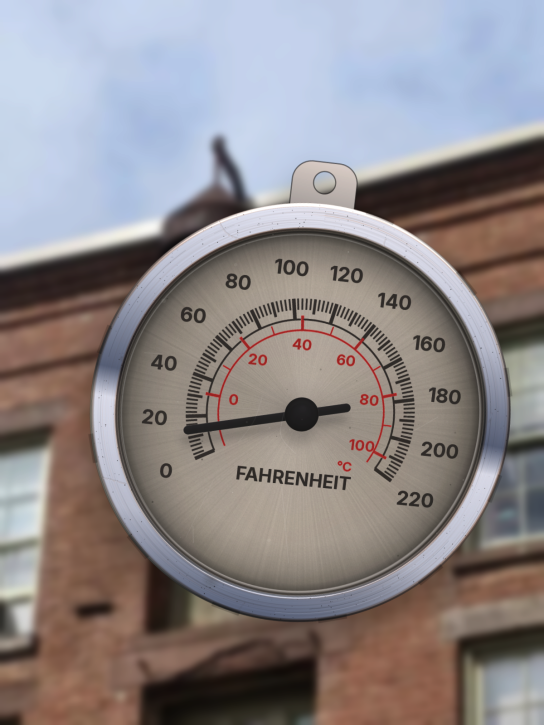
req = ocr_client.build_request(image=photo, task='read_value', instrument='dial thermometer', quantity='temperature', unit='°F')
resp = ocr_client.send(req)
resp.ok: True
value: 14 °F
